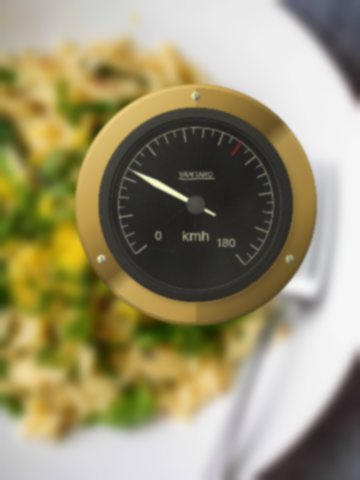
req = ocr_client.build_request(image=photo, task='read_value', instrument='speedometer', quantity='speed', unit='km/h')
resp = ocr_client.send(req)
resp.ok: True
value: 45 km/h
